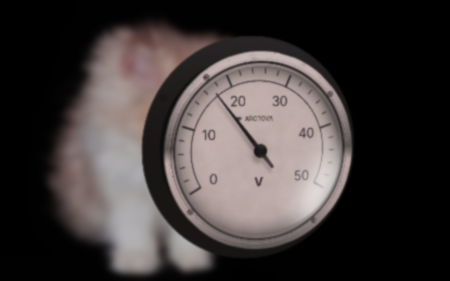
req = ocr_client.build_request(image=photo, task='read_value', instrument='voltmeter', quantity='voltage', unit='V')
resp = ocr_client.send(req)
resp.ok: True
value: 17 V
